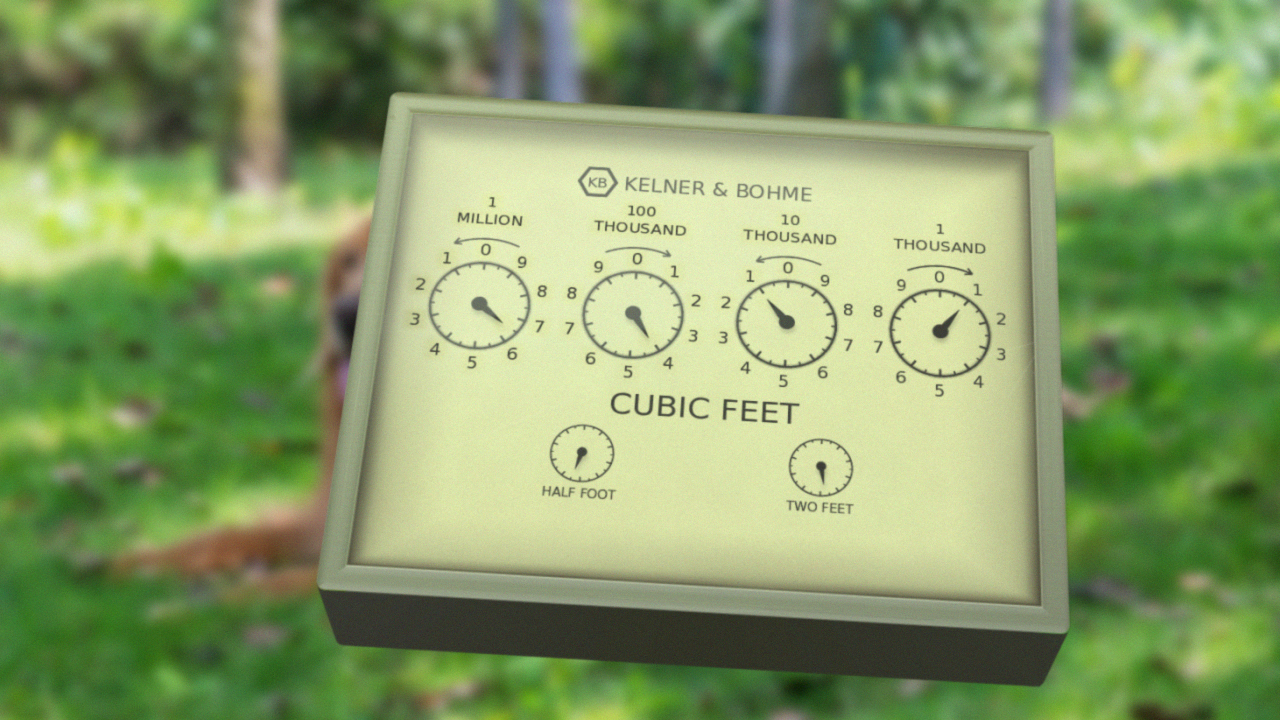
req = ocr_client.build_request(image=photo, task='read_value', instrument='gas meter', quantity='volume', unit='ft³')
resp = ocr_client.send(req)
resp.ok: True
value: 641100 ft³
